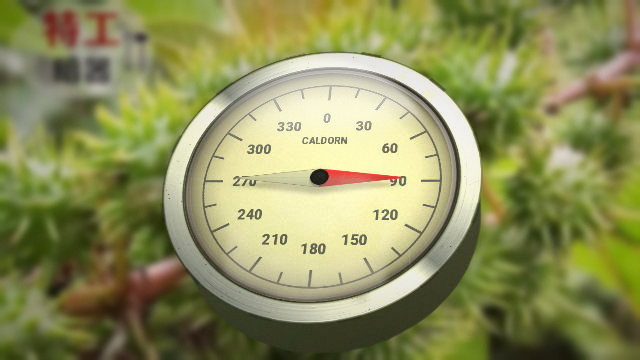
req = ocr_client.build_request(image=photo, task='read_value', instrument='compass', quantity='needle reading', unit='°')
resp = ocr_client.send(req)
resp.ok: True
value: 90 °
